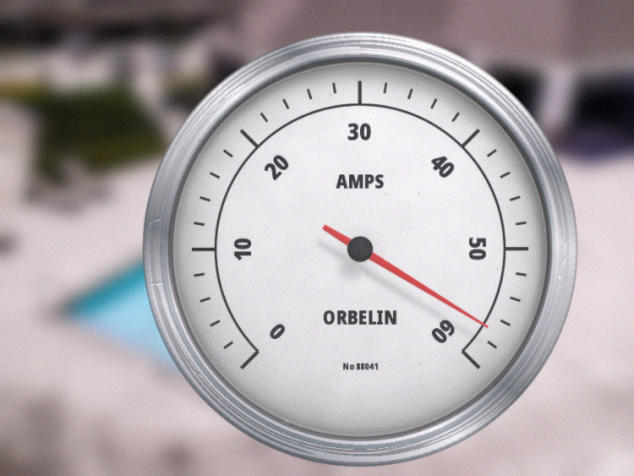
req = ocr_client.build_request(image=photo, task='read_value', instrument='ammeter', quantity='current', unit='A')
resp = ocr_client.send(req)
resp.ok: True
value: 57 A
